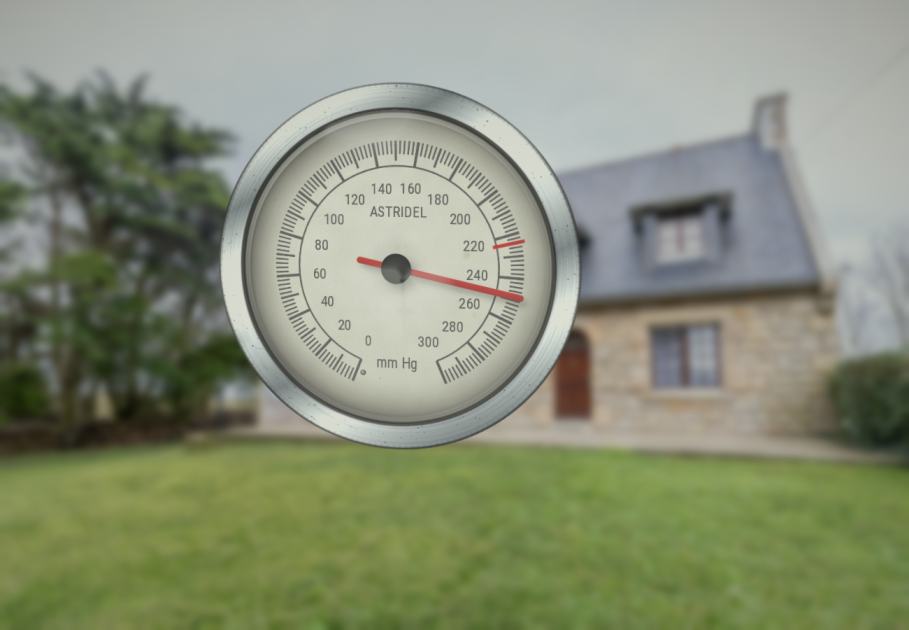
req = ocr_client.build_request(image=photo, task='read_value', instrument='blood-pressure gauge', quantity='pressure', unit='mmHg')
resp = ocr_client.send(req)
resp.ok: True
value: 248 mmHg
